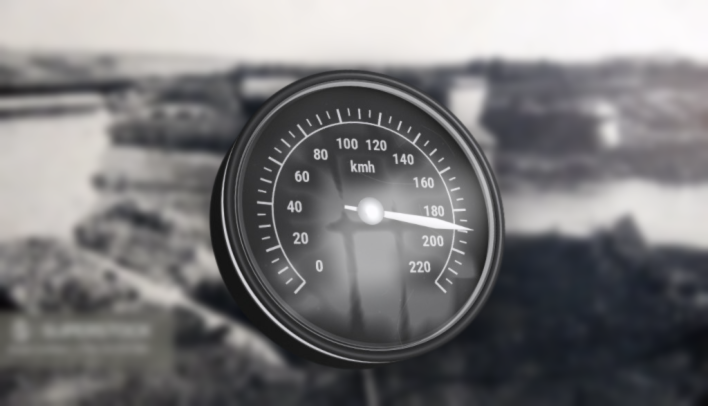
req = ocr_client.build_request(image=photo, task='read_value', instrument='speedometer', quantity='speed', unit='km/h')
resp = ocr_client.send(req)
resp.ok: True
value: 190 km/h
